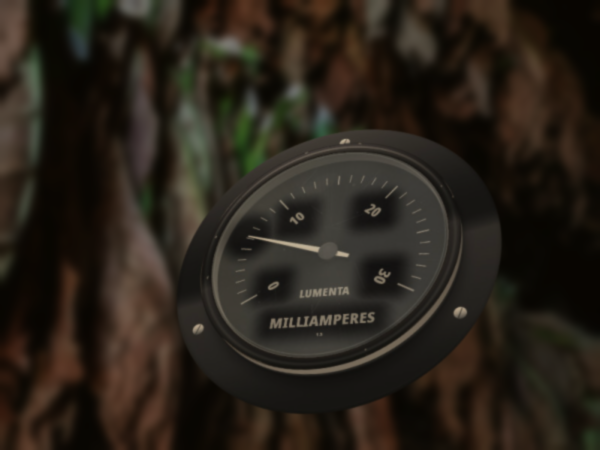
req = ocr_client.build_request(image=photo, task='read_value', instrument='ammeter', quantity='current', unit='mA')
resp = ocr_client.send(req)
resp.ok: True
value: 6 mA
